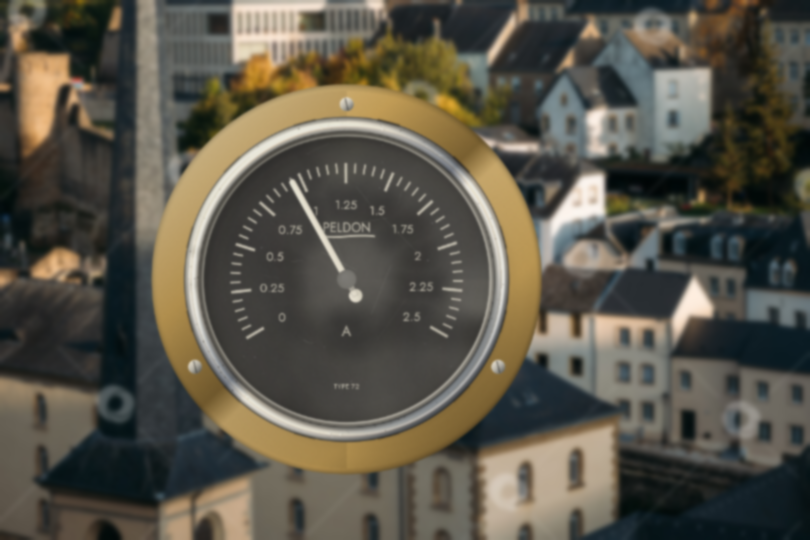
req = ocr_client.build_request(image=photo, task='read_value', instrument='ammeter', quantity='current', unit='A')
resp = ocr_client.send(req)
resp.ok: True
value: 0.95 A
